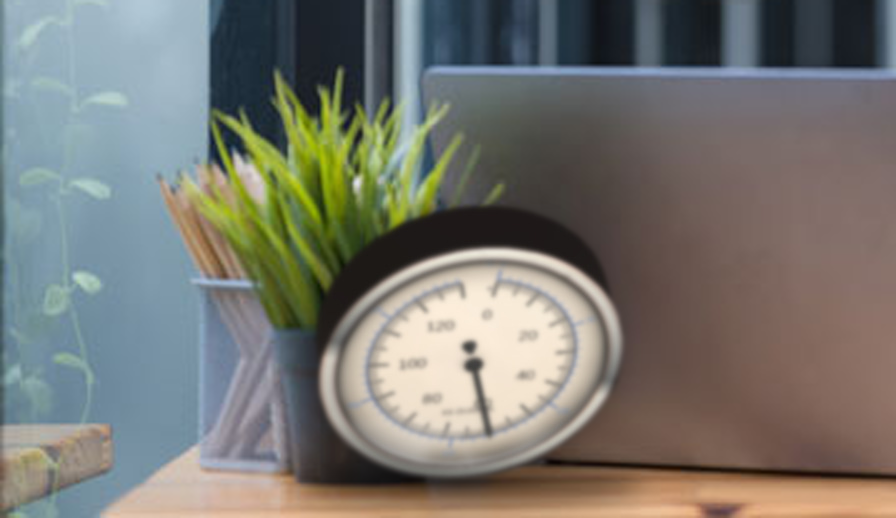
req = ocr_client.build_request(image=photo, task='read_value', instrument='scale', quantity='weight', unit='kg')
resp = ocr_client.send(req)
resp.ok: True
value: 60 kg
